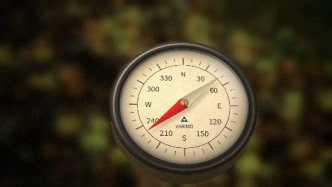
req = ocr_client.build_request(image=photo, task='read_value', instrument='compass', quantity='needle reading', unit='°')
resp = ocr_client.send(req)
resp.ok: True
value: 230 °
